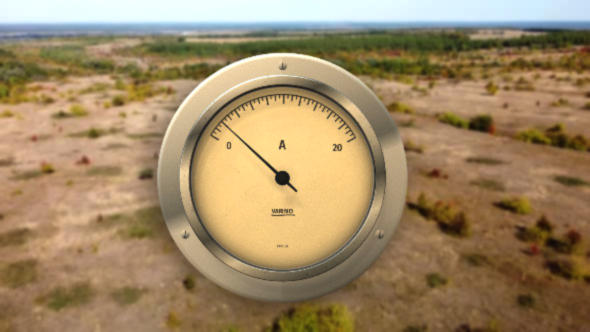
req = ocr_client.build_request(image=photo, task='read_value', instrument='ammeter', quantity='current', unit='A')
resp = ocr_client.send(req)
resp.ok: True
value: 2 A
